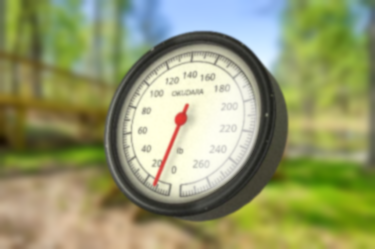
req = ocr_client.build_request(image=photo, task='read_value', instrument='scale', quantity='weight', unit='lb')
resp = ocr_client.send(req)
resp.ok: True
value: 10 lb
